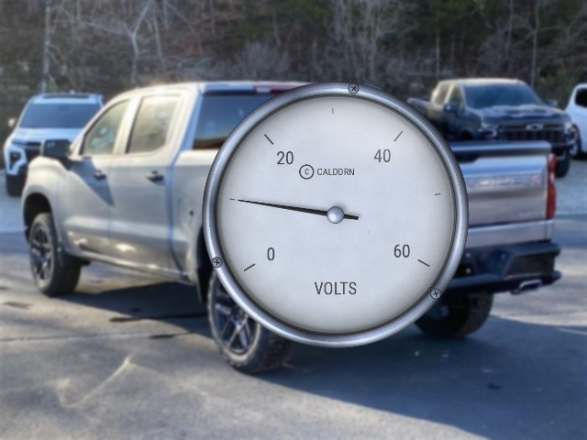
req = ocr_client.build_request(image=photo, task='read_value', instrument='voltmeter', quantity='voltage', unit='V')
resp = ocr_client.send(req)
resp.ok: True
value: 10 V
